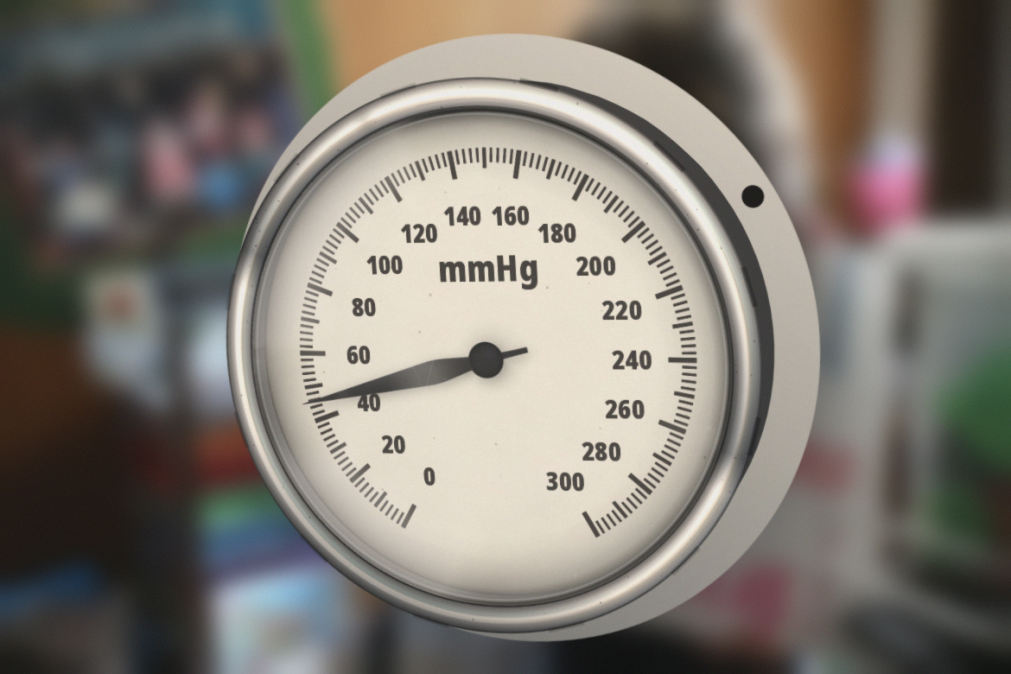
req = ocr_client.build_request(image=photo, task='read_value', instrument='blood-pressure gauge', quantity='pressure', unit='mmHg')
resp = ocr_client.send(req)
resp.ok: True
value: 46 mmHg
